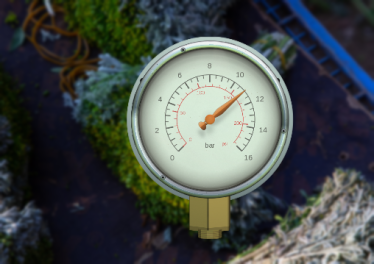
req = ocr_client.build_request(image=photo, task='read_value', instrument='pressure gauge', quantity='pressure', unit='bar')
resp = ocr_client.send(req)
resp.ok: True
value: 11 bar
